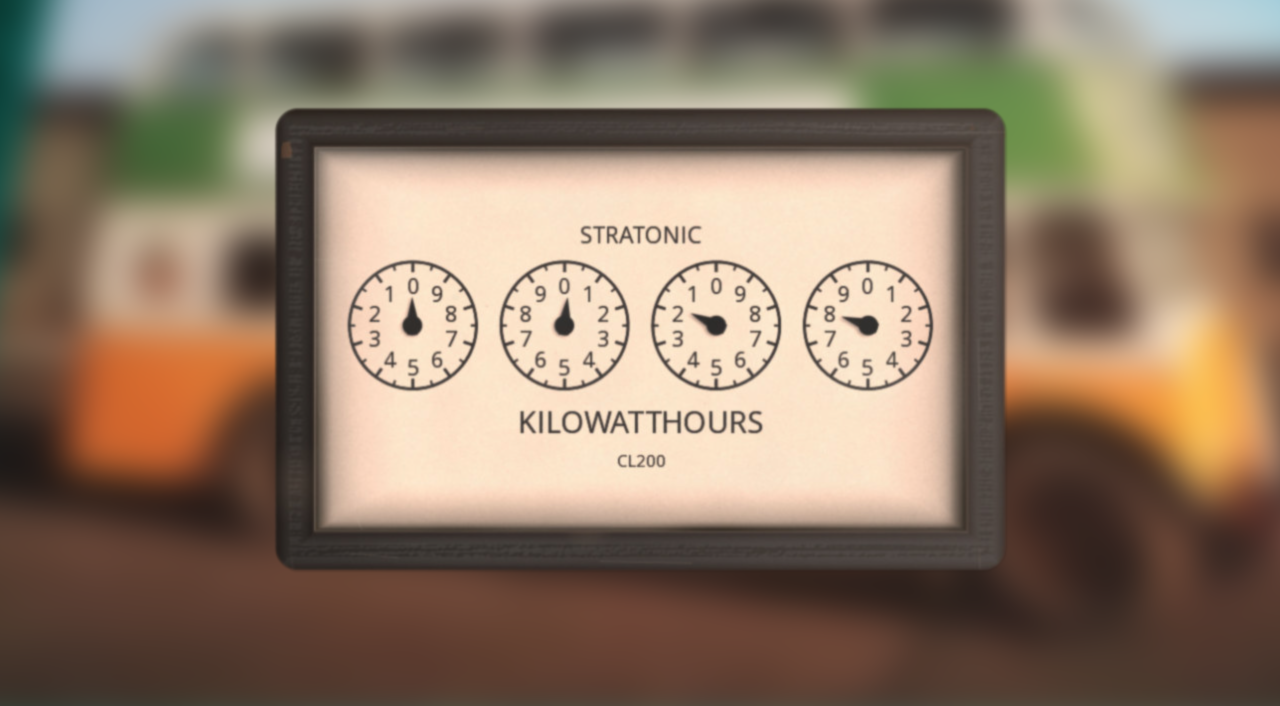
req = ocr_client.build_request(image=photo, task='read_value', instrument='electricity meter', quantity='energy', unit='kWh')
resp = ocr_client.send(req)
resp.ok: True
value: 18 kWh
